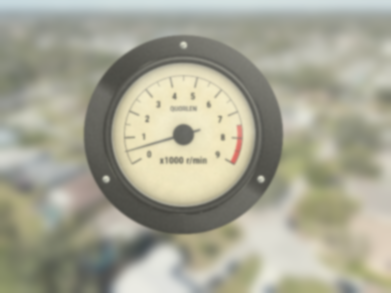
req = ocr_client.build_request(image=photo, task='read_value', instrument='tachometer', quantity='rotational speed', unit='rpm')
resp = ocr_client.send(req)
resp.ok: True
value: 500 rpm
